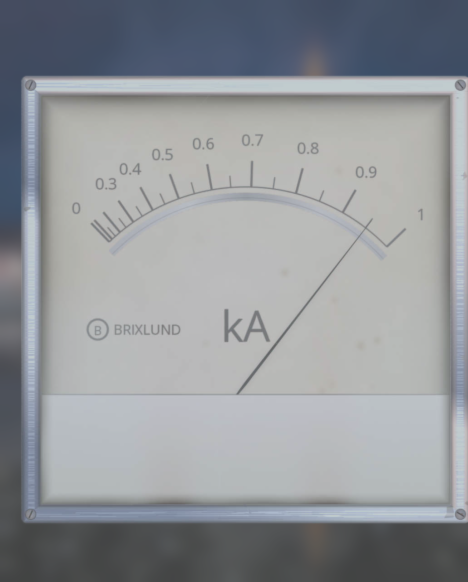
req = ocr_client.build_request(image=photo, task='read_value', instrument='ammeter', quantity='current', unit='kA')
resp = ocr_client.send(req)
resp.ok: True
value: 0.95 kA
